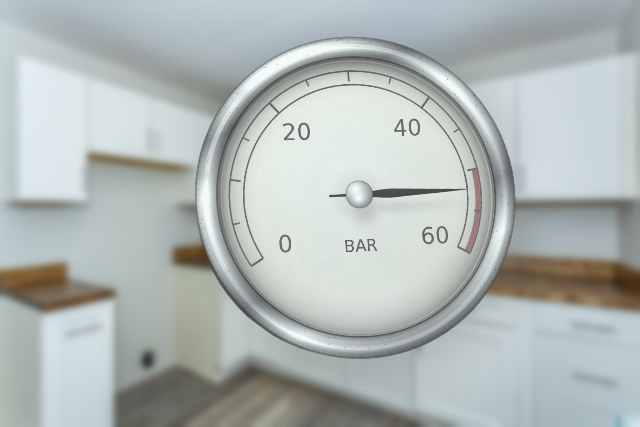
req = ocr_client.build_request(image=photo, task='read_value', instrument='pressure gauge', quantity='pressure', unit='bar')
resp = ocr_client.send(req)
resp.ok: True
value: 52.5 bar
